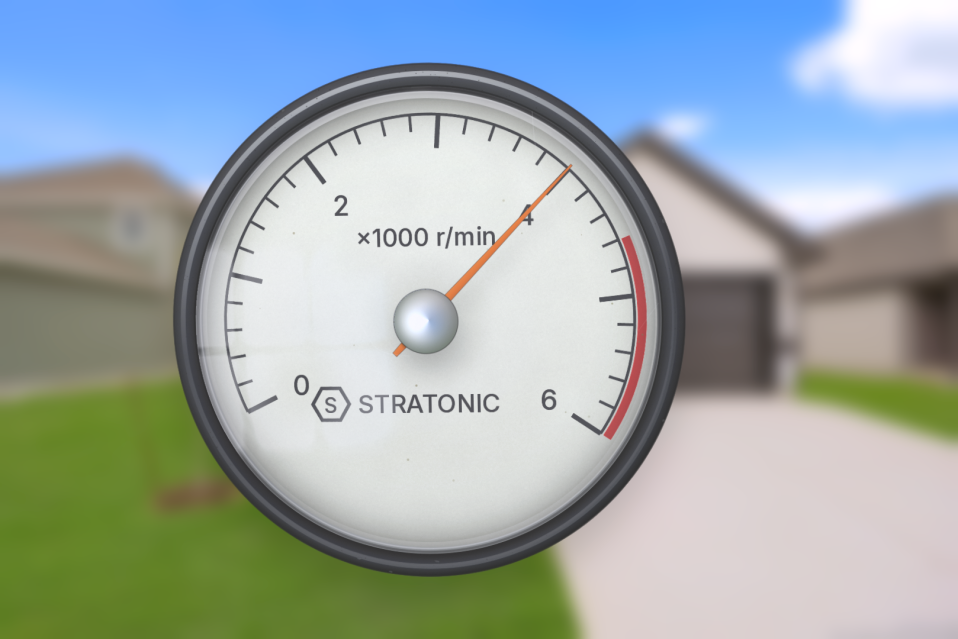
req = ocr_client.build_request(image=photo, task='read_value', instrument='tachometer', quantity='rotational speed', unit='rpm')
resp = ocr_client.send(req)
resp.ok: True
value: 4000 rpm
